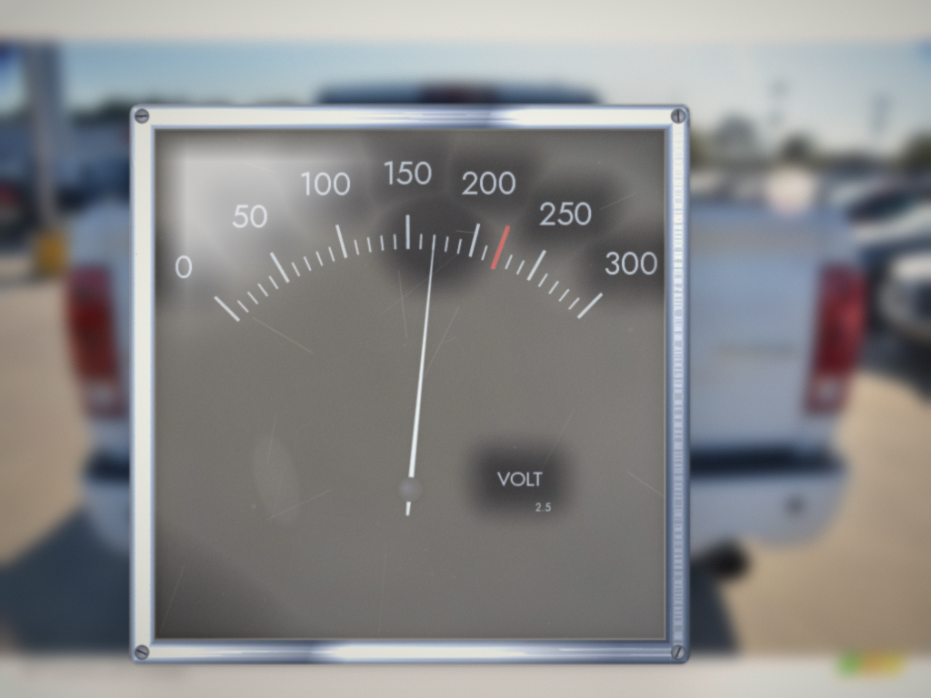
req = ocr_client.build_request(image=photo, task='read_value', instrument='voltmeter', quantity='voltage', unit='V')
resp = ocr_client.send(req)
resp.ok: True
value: 170 V
